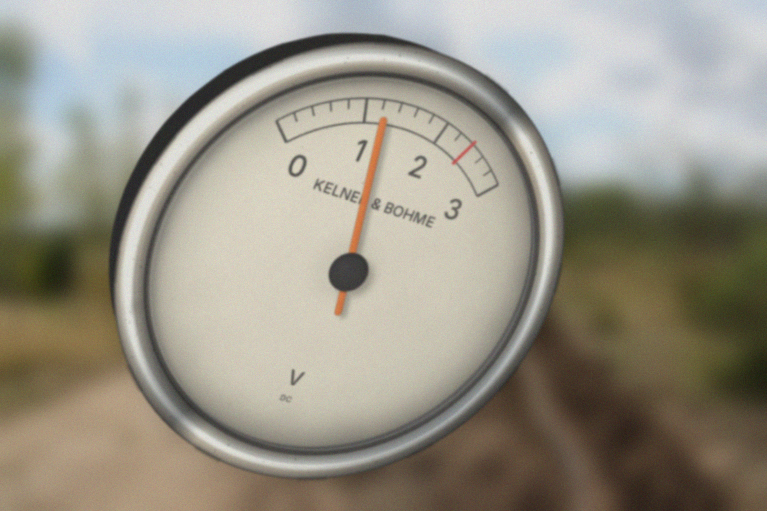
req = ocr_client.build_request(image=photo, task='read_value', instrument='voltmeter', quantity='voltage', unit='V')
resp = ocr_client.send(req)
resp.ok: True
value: 1.2 V
